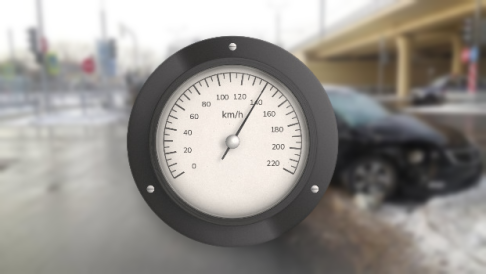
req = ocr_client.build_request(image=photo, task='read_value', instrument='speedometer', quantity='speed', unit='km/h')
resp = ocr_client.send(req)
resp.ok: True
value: 140 km/h
